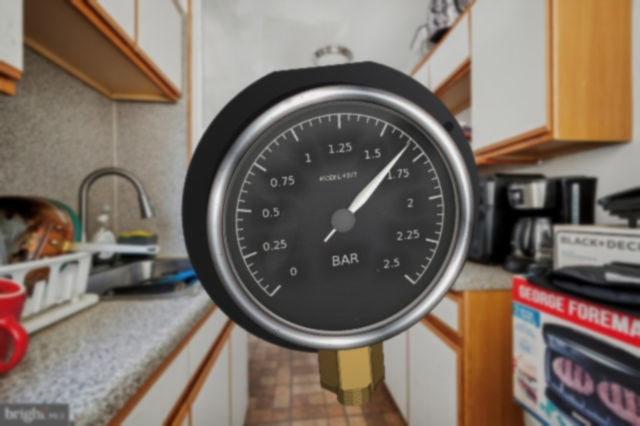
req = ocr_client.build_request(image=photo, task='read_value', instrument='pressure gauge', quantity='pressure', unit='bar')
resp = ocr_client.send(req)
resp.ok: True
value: 1.65 bar
